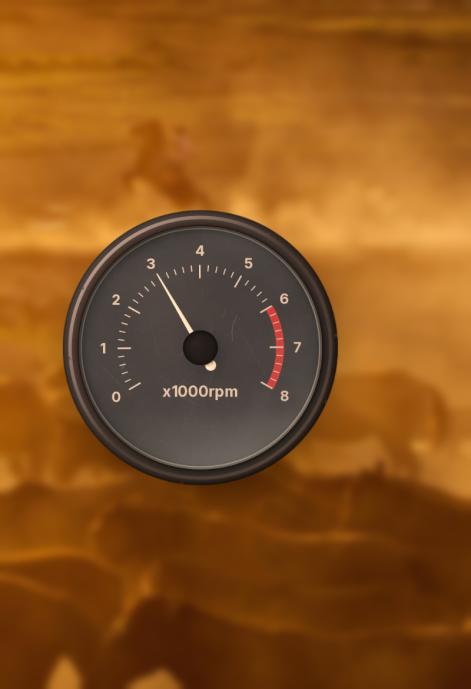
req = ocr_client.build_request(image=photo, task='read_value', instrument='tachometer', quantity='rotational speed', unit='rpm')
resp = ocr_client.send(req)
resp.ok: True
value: 3000 rpm
